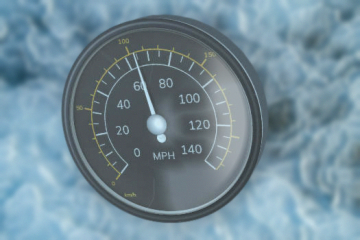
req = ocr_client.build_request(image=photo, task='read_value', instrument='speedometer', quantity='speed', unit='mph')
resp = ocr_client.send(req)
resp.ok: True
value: 65 mph
